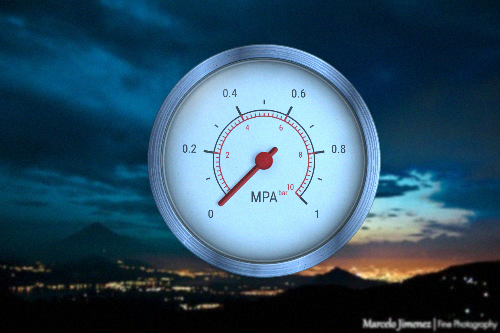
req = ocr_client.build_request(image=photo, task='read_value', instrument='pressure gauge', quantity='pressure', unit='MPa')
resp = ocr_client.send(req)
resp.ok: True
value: 0 MPa
